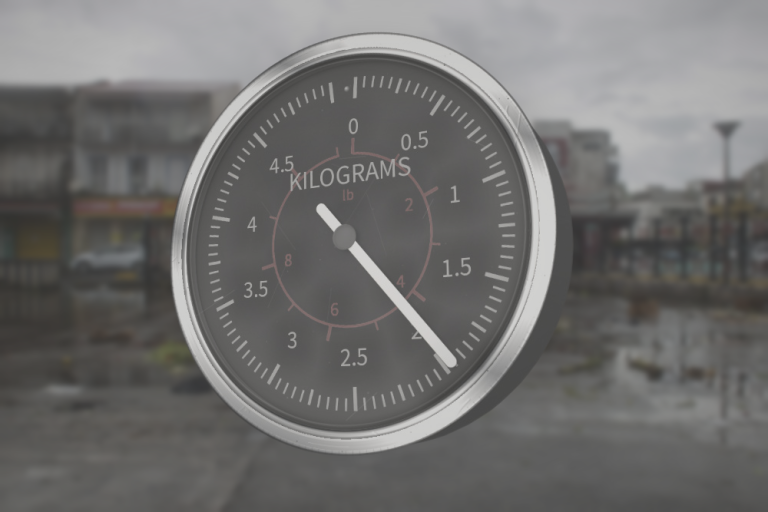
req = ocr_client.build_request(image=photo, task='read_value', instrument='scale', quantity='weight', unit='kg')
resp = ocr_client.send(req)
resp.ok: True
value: 1.95 kg
